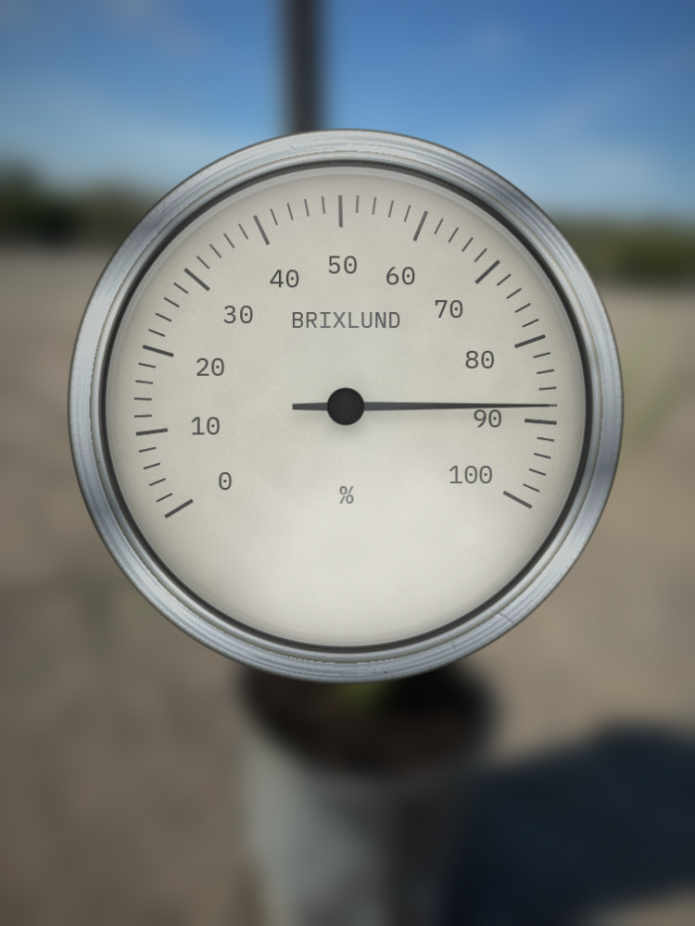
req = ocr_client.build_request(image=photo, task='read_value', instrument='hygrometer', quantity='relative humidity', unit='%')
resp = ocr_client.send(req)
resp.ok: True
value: 88 %
